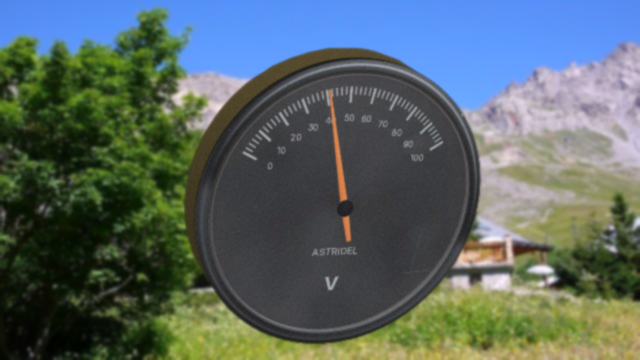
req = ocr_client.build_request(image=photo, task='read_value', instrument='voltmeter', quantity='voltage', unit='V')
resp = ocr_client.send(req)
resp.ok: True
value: 40 V
